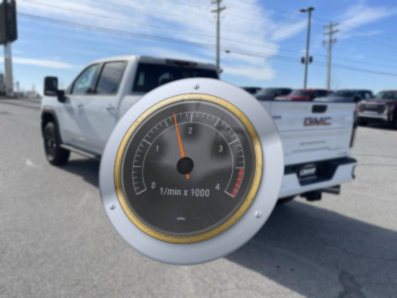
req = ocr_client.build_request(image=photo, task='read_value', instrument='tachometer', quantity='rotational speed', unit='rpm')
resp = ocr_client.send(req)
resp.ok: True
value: 1700 rpm
